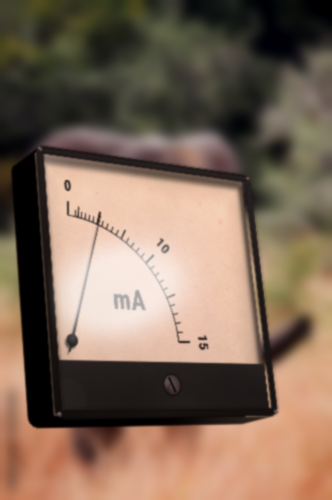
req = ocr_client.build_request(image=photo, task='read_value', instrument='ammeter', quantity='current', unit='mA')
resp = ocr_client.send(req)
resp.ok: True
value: 5 mA
